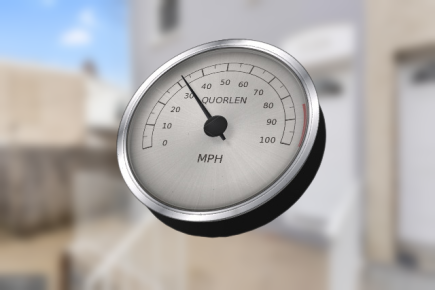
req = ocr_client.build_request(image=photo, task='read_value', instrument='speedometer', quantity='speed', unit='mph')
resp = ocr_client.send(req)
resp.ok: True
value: 32.5 mph
